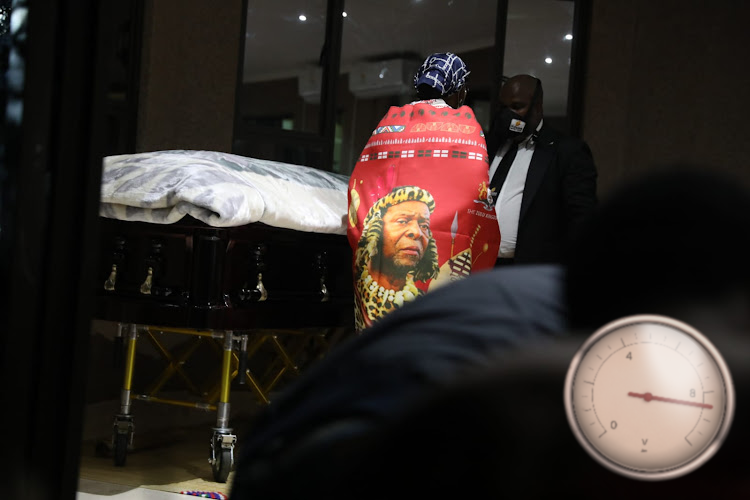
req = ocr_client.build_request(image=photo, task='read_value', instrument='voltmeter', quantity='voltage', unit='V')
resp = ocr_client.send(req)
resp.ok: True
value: 8.5 V
